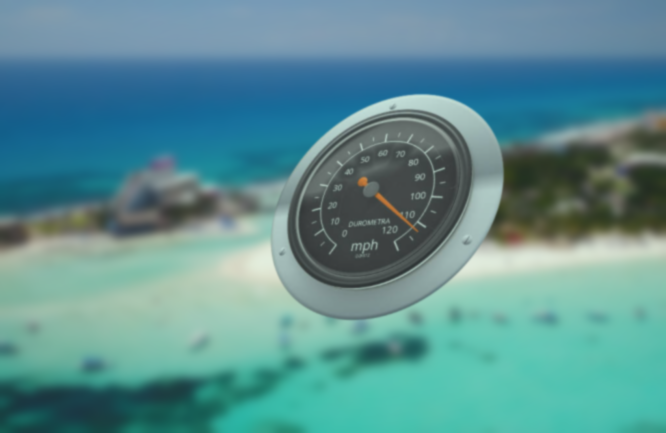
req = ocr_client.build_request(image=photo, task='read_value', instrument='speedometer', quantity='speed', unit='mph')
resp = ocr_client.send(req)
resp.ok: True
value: 112.5 mph
